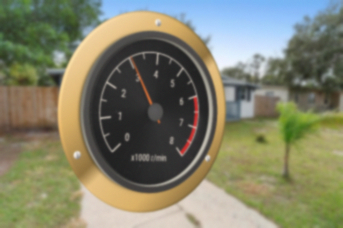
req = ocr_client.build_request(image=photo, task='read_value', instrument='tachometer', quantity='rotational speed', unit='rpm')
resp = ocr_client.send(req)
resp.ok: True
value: 3000 rpm
